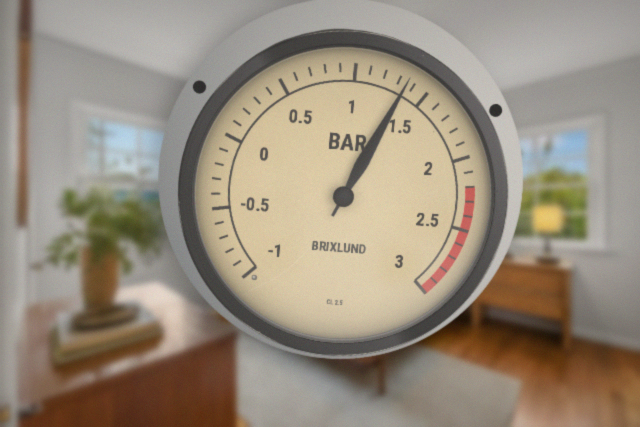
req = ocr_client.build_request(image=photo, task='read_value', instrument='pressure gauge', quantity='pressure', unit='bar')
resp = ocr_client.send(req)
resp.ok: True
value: 1.35 bar
